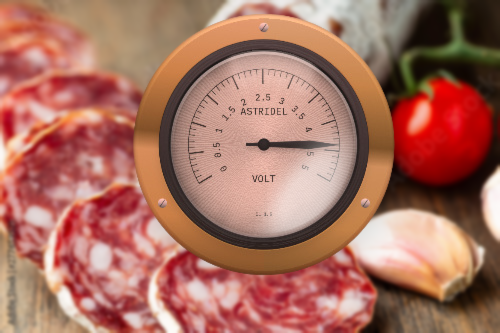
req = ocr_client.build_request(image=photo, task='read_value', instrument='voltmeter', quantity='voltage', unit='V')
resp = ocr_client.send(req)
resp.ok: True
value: 4.4 V
